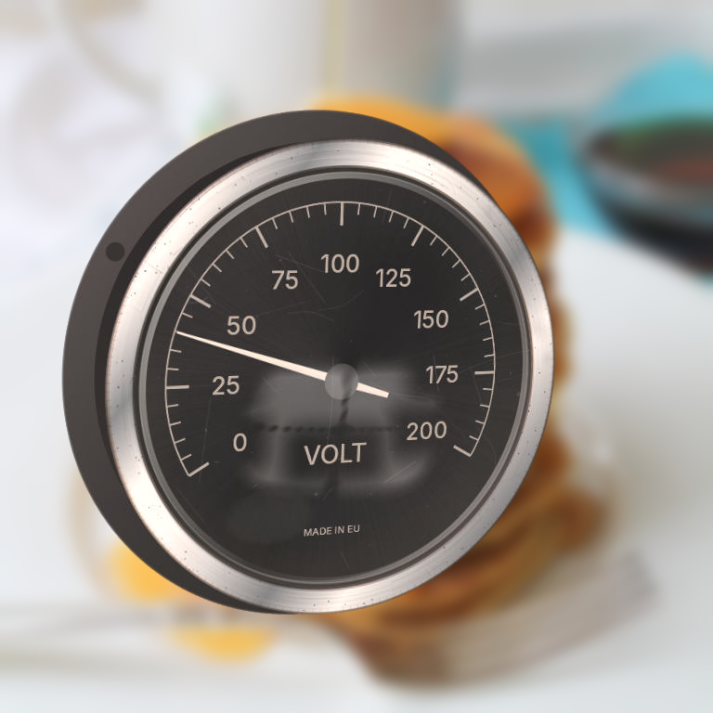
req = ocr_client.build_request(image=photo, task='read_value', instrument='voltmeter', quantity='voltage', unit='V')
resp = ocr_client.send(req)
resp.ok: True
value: 40 V
